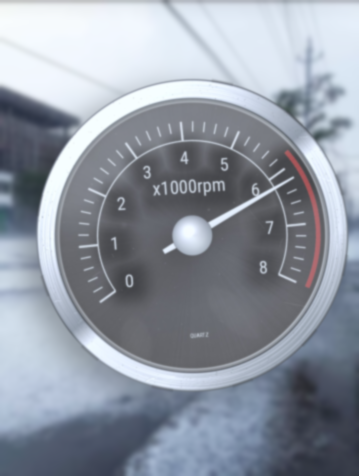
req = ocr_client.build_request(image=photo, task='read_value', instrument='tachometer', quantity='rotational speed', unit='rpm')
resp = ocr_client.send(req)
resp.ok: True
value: 6200 rpm
